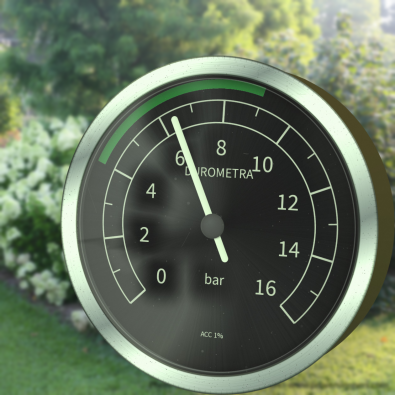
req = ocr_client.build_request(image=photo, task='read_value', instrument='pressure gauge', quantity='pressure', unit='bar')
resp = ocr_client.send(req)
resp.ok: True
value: 6.5 bar
